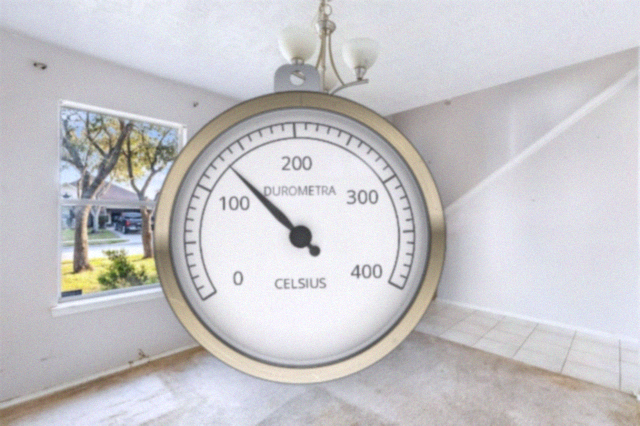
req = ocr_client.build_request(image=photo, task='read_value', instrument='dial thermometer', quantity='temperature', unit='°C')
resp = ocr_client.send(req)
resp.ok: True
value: 130 °C
